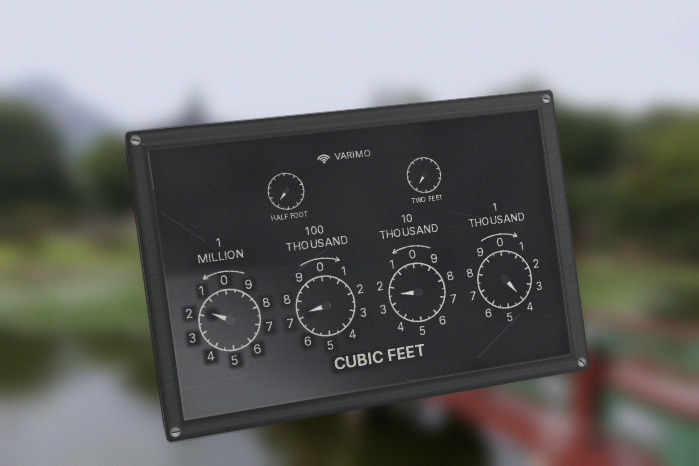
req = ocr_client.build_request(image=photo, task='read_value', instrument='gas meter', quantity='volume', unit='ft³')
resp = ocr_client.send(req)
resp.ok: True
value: 172400 ft³
